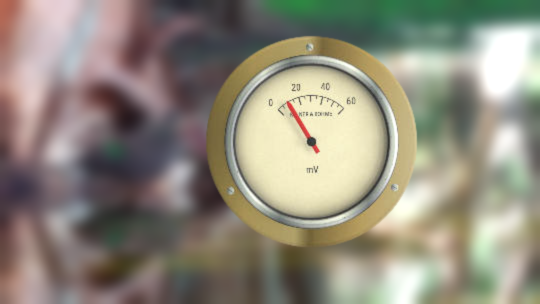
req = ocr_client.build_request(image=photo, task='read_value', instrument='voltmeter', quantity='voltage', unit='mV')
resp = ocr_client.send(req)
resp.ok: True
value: 10 mV
